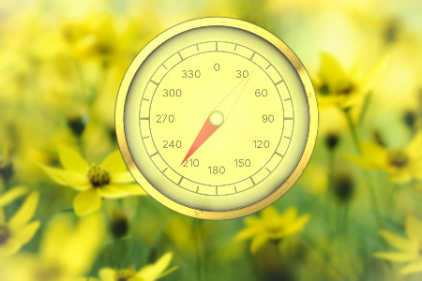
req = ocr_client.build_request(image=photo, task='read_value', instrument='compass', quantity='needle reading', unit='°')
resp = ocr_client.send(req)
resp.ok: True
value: 217.5 °
